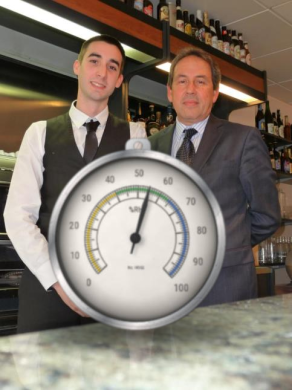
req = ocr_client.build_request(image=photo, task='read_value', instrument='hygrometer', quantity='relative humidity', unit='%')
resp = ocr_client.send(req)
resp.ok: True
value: 55 %
